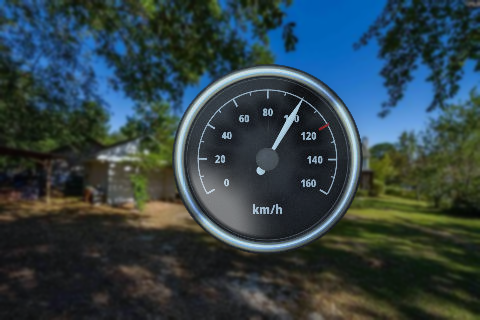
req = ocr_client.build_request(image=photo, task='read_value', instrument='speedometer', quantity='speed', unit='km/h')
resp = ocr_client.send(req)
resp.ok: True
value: 100 km/h
